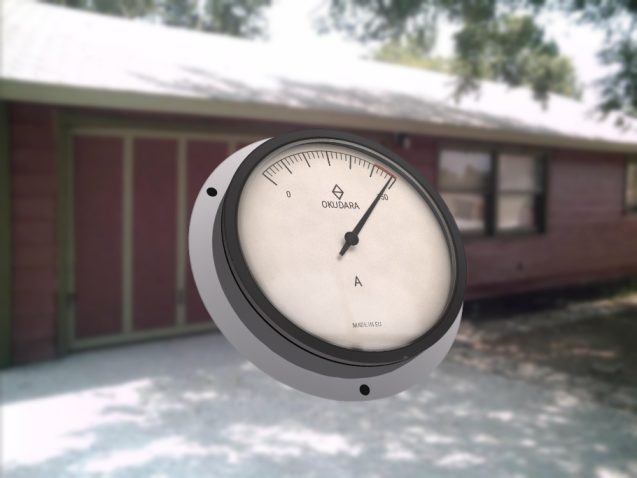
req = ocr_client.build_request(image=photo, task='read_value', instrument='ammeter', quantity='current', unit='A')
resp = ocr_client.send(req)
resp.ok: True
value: 145 A
